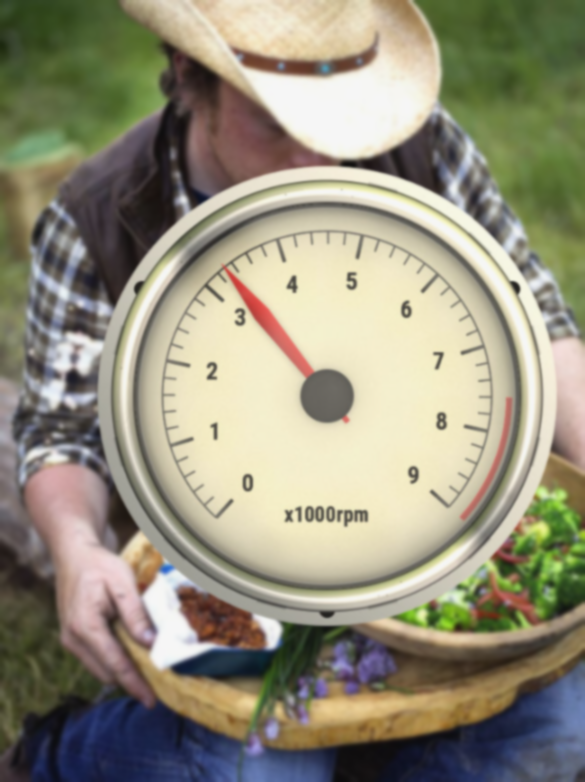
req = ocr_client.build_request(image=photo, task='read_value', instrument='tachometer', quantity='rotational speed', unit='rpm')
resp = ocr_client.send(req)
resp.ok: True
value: 3300 rpm
